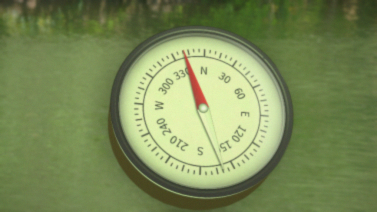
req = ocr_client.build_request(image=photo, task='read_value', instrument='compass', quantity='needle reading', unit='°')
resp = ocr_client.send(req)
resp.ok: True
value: 340 °
